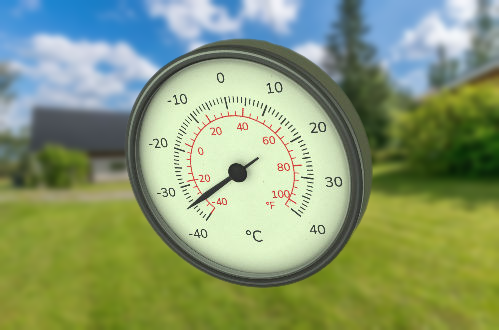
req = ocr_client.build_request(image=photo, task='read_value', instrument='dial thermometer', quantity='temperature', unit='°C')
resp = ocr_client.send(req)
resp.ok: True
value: -35 °C
